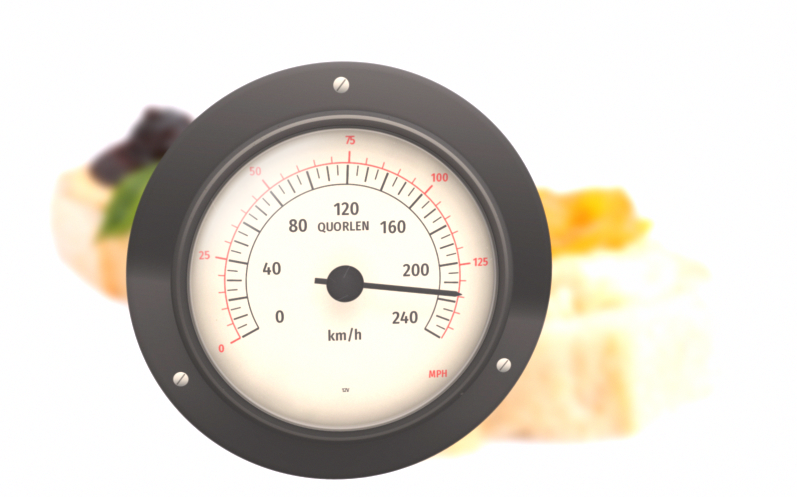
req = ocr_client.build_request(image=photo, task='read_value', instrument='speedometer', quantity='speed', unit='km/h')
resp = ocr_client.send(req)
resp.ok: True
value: 215 km/h
